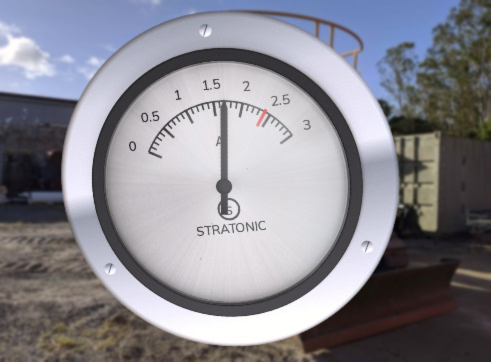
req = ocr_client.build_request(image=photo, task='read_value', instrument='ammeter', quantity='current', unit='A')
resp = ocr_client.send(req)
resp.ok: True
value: 1.7 A
